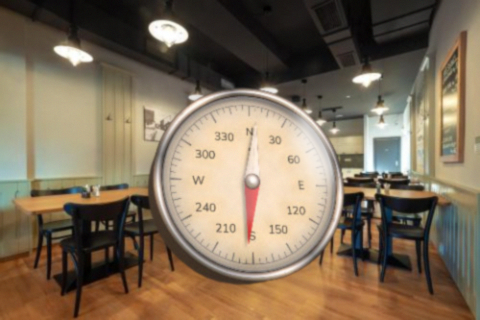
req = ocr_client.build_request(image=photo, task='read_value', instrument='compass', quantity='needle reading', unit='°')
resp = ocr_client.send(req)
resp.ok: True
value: 185 °
